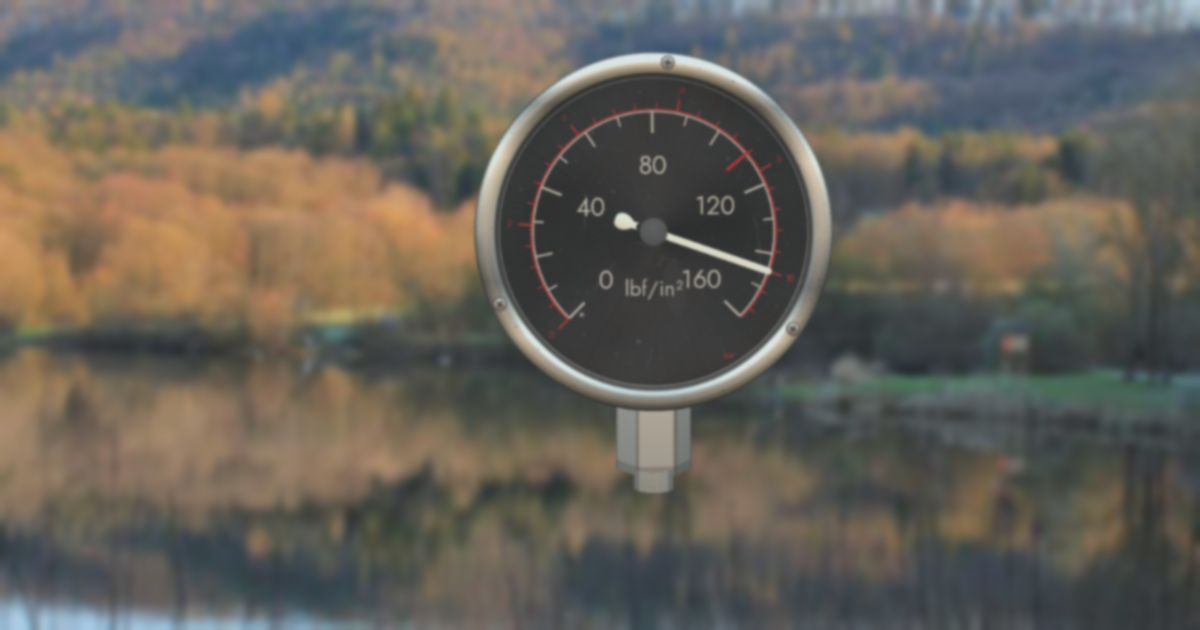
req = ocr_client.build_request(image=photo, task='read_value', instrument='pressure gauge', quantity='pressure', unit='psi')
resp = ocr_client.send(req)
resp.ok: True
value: 145 psi
